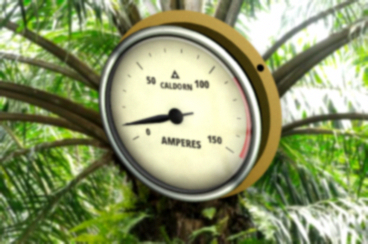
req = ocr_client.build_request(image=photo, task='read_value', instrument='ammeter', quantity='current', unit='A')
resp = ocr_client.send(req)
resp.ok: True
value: 10 A
